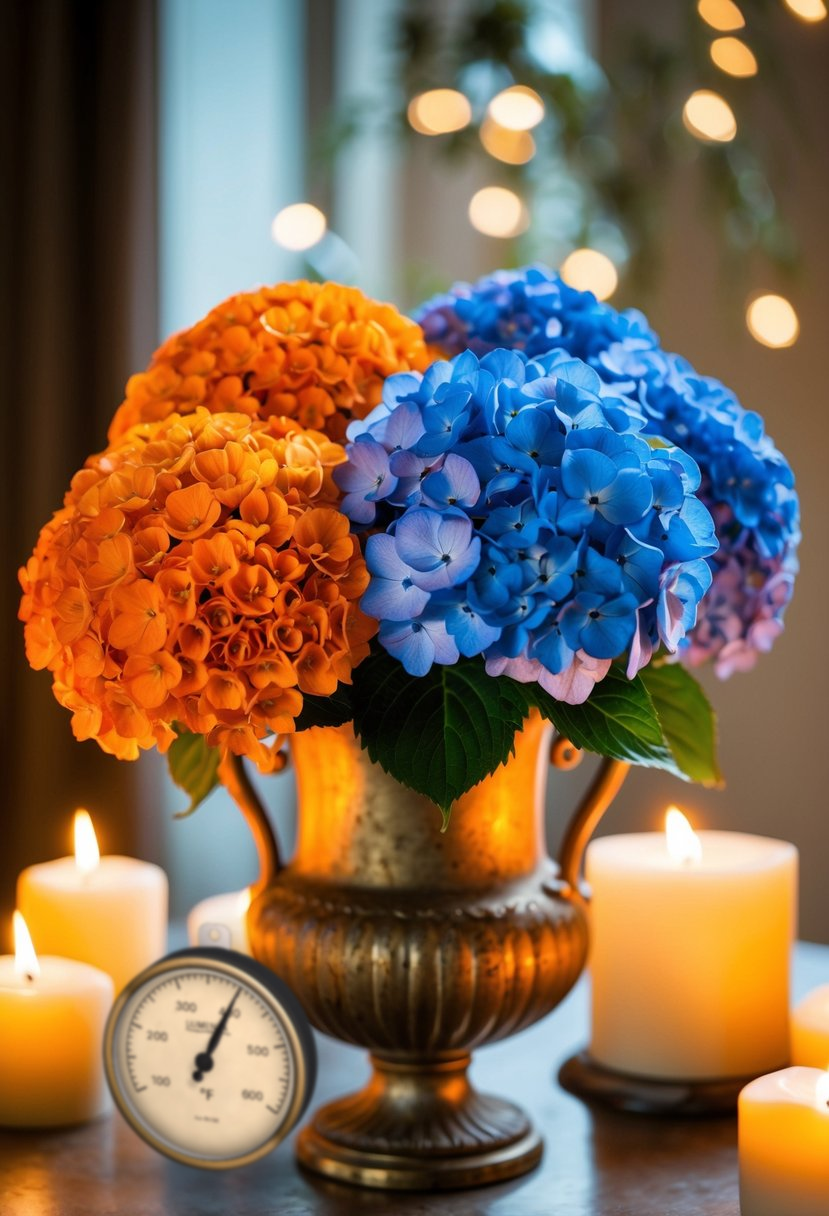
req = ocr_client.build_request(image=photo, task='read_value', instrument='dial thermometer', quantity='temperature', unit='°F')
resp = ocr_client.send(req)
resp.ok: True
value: 400 °F
